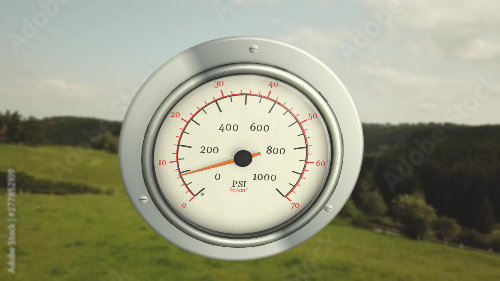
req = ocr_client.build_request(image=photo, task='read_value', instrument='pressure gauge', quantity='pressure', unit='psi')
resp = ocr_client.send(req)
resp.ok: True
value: 100 psi
